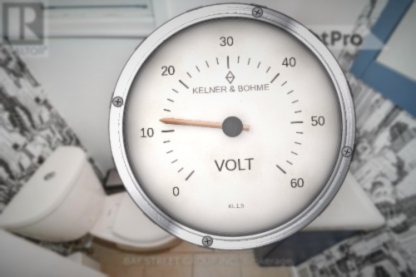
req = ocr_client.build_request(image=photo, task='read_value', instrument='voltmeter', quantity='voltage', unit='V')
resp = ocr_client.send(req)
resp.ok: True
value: 12 V
